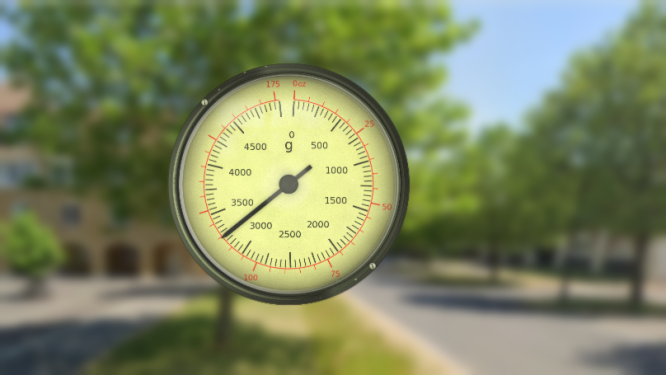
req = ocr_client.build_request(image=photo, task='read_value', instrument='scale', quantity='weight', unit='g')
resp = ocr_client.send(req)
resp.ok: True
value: 3250 g
